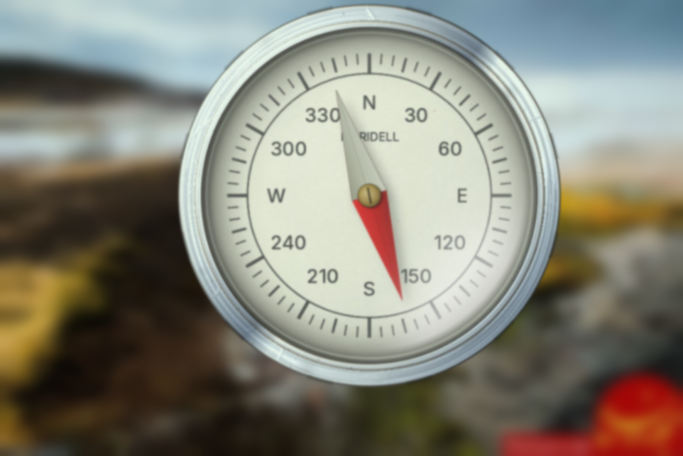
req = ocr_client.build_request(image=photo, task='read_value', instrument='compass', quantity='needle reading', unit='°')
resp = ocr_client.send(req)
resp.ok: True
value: 162.5 °
